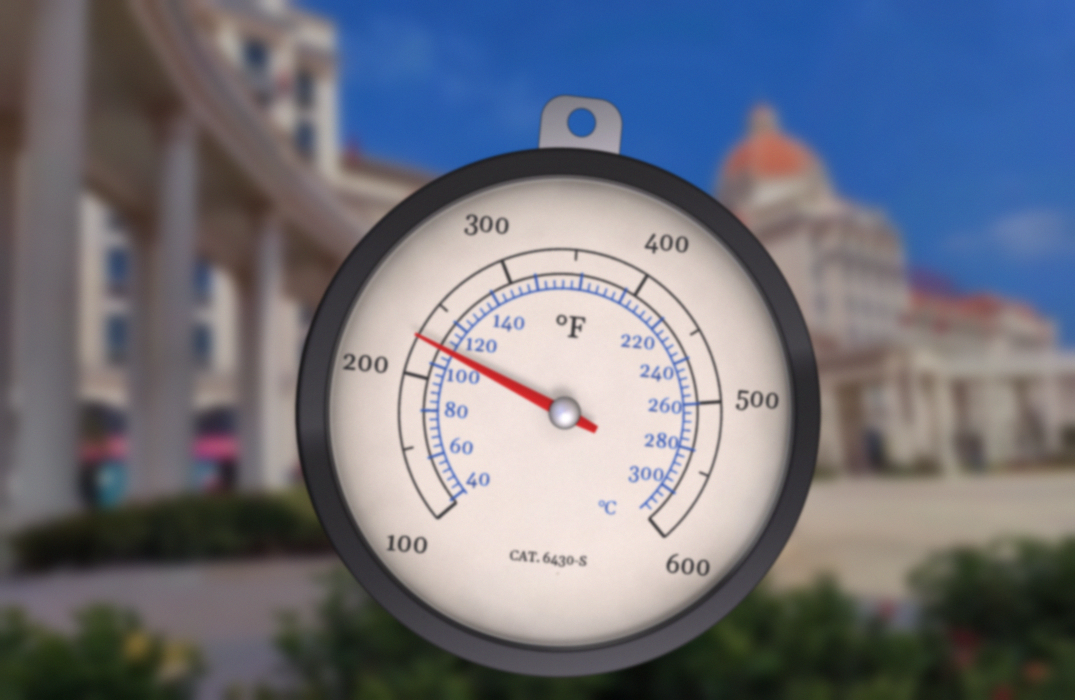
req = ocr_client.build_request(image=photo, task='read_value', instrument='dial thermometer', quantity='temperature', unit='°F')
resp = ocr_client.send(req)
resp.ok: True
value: 225 °F
